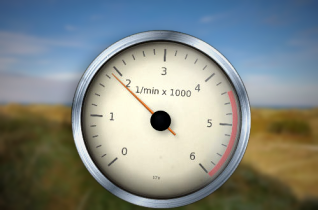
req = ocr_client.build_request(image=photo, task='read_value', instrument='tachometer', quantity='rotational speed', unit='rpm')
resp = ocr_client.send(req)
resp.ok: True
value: 1900 rpm
